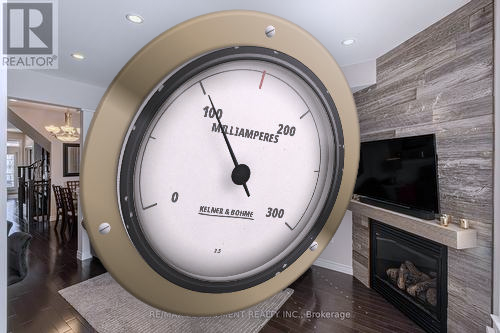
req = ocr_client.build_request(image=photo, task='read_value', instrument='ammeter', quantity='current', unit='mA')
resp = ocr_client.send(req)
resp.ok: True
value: 100 mA
